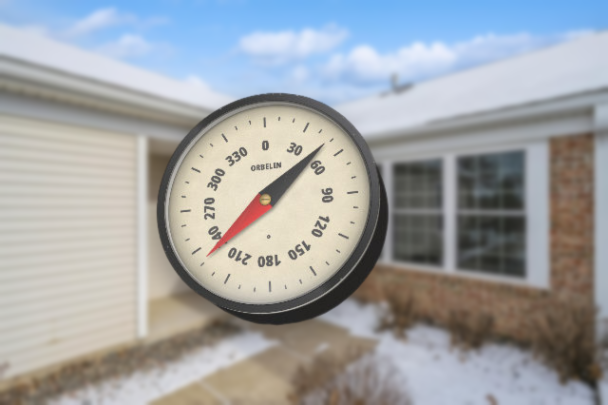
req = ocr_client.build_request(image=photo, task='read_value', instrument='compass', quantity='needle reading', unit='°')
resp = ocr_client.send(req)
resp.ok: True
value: 230 °
